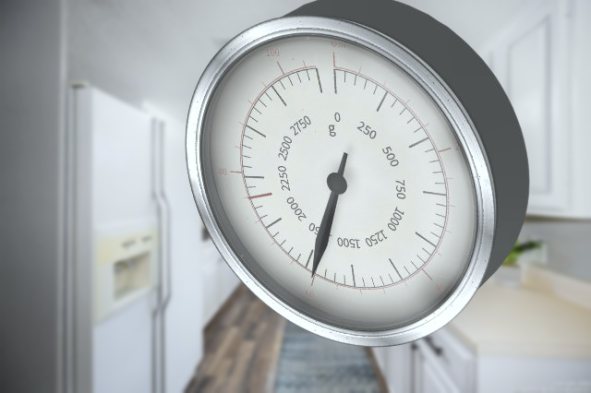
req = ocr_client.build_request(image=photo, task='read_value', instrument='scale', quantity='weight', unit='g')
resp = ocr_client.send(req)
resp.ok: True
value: 1700 g
